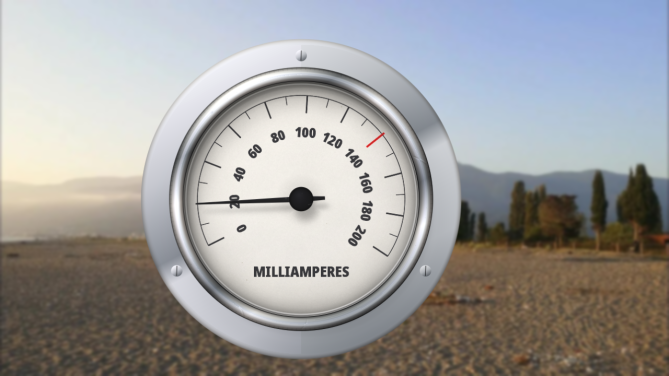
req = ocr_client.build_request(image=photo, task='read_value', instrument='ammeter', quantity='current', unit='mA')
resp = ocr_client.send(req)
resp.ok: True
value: 20 mA
